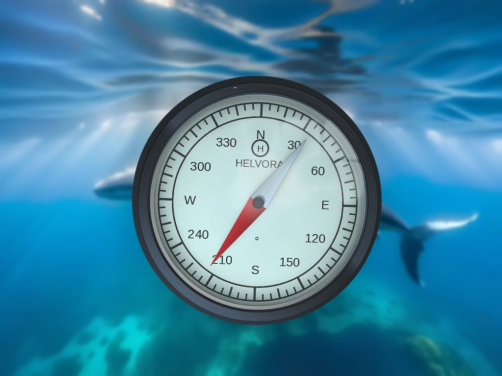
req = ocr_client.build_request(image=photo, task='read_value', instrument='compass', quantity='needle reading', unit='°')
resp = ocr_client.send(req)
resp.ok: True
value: 215 °
